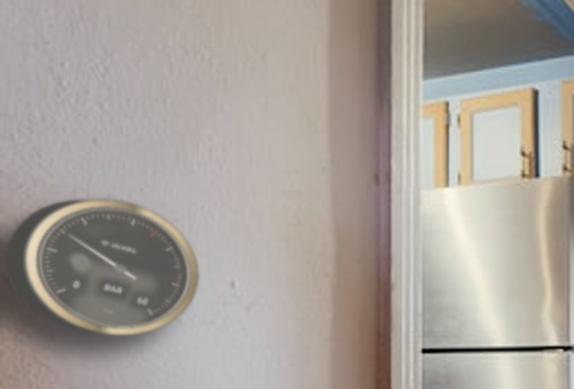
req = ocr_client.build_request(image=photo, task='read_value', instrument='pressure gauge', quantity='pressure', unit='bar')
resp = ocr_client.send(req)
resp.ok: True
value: 15 bar
